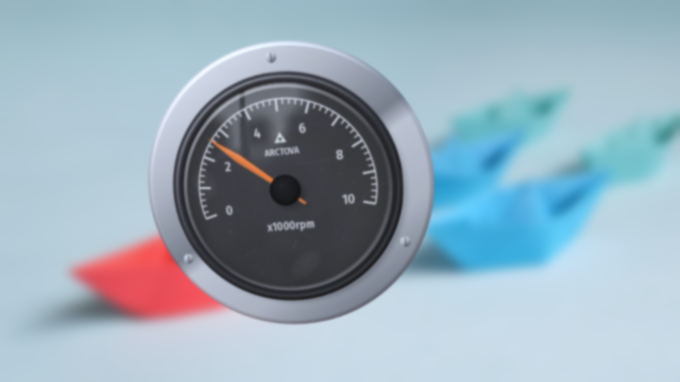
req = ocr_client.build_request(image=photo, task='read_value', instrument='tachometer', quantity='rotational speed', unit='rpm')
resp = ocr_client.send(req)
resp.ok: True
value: 2600 rpm
